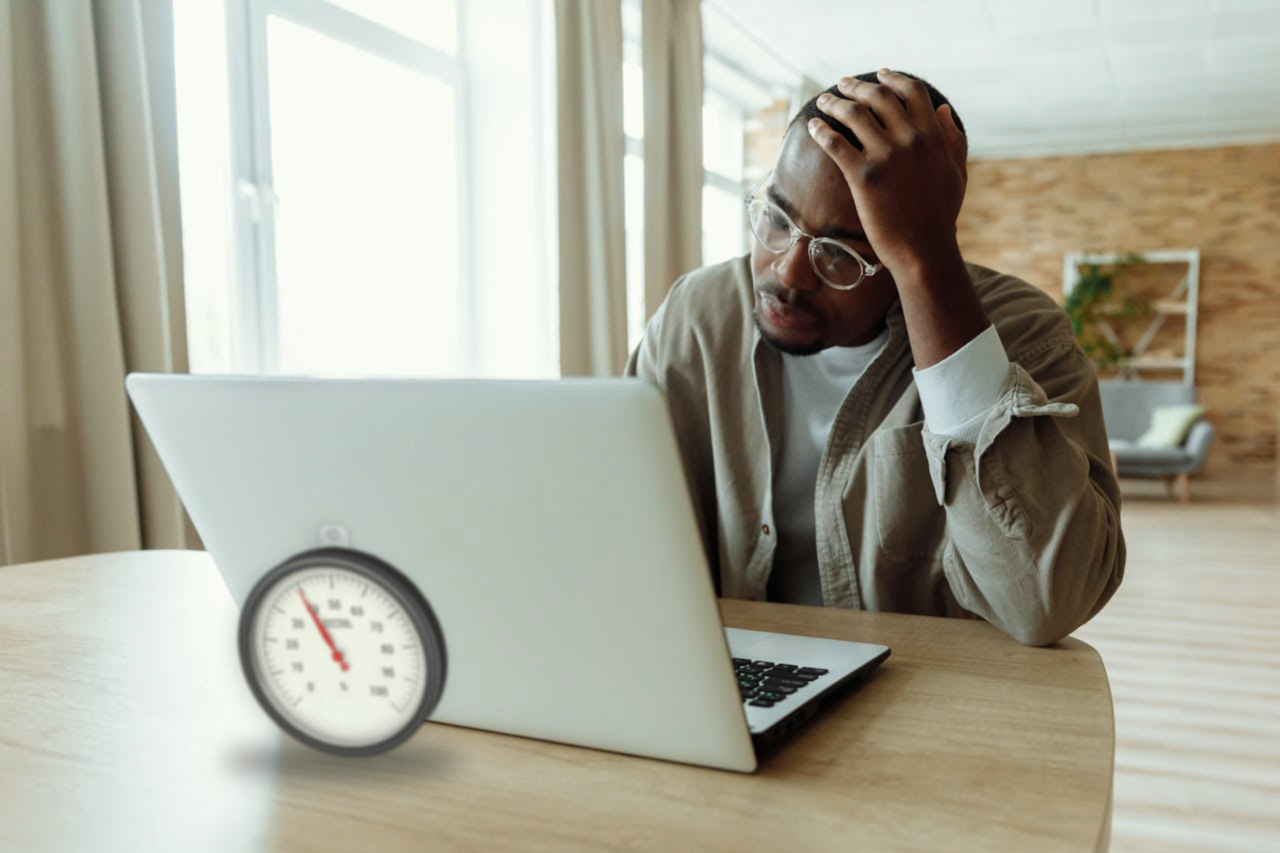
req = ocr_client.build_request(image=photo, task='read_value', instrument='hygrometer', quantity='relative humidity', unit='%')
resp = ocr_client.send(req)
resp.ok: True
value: 40 %
